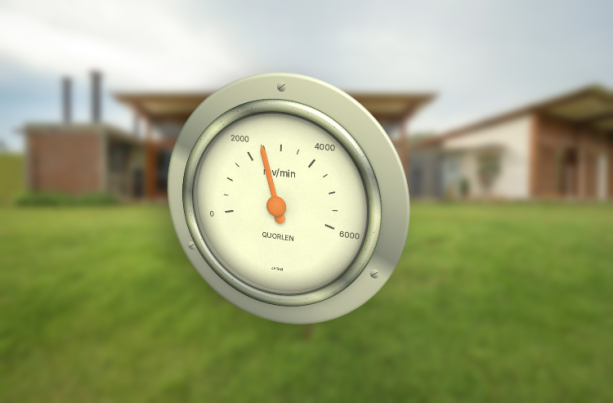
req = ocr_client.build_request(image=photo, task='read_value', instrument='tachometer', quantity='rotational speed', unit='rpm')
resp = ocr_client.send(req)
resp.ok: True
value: 2500 rpm
